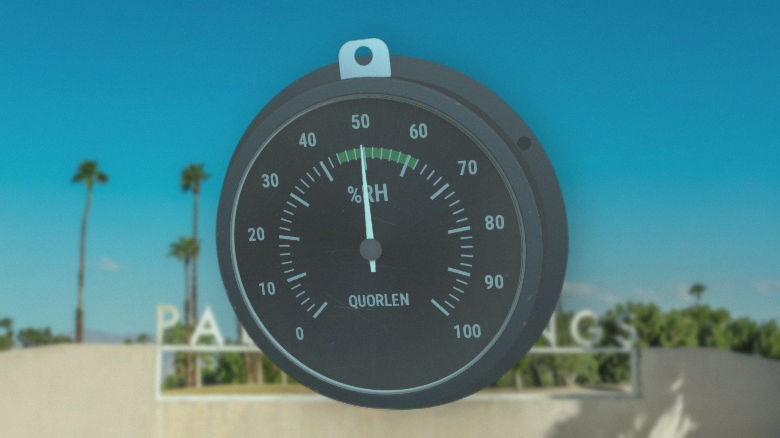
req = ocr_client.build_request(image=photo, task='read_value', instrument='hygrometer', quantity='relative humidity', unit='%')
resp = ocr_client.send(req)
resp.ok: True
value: 50 %
